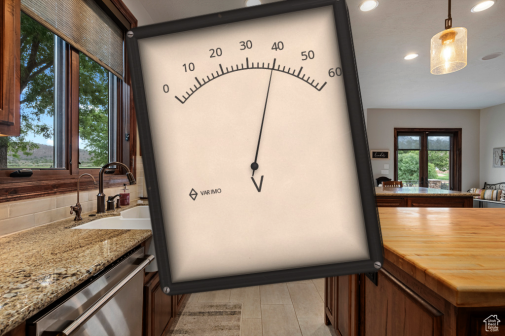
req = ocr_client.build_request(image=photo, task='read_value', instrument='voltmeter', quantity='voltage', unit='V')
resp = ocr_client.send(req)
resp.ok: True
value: 40 V
